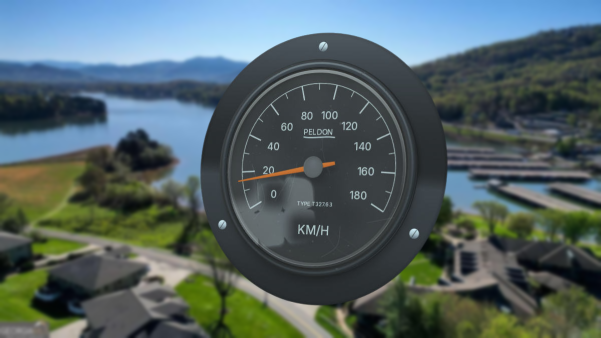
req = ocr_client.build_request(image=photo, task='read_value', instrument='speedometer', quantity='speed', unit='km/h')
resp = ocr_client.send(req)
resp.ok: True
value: 15 km/h
